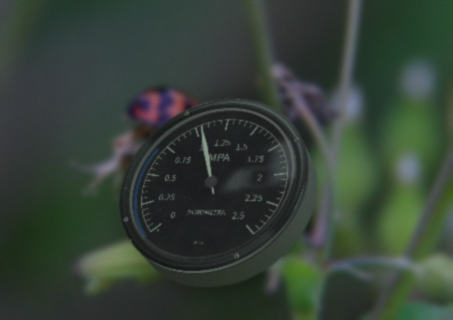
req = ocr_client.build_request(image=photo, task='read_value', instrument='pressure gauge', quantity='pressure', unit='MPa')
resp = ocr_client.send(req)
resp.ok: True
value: 1.05 MPa
